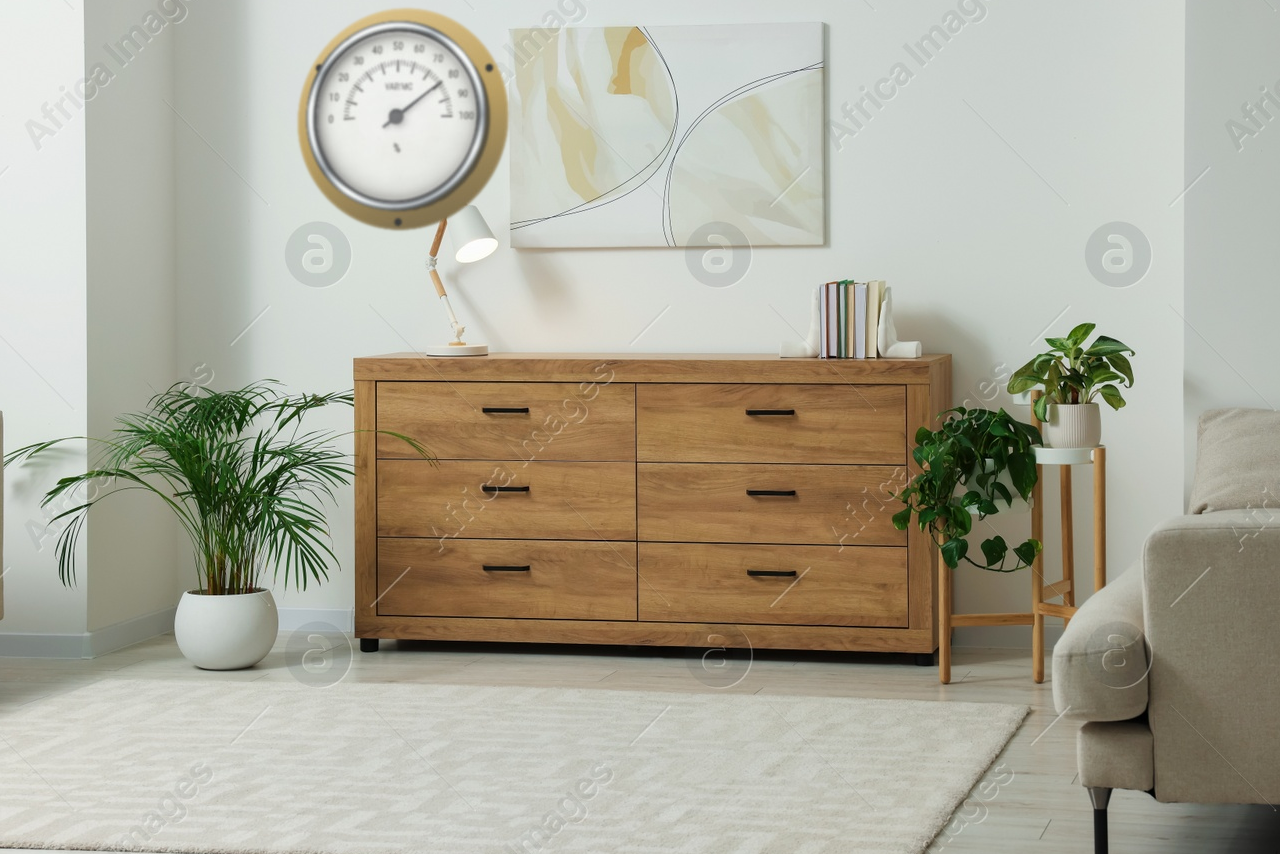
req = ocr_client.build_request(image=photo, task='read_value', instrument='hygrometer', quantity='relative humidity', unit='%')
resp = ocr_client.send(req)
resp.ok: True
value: 80 %
